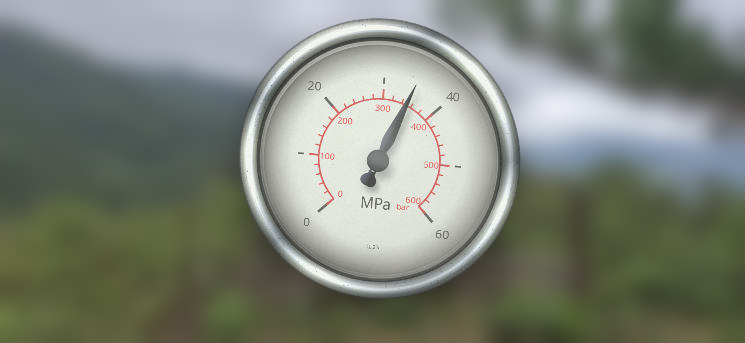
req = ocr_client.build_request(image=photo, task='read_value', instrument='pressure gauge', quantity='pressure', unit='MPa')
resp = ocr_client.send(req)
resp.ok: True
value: 35 MPa
